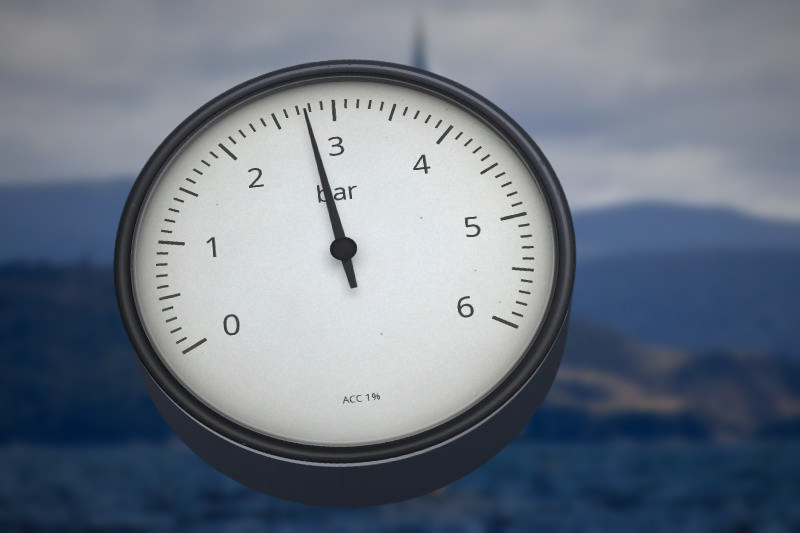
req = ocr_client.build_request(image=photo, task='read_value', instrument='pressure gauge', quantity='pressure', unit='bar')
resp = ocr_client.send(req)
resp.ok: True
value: 2.75 bar
